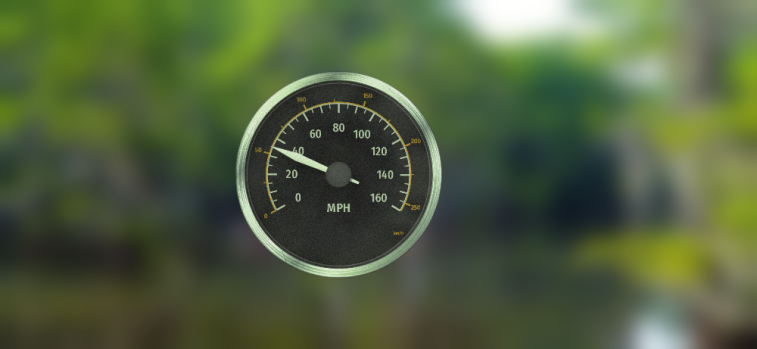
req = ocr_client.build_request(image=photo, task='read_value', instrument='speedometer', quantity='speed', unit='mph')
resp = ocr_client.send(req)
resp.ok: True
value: 35 mph
